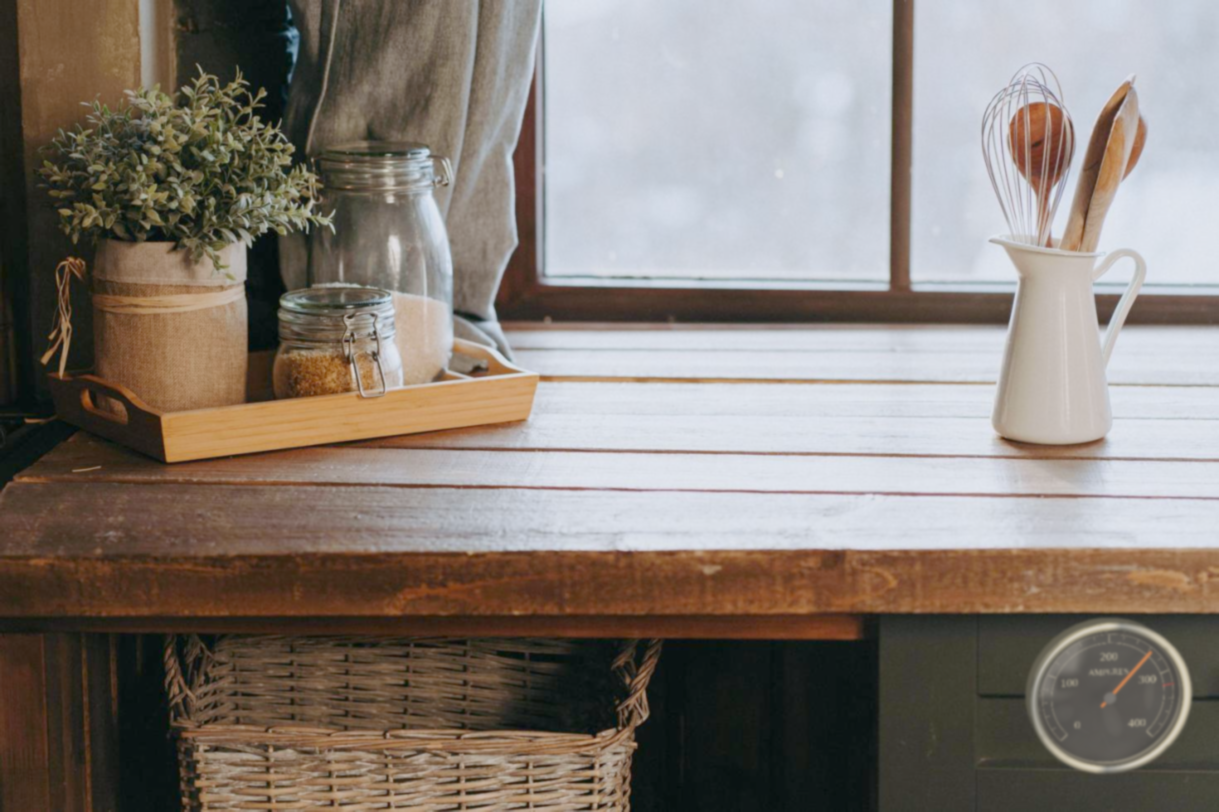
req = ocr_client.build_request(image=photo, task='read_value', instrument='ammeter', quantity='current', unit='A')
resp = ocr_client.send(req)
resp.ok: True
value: 260 A
